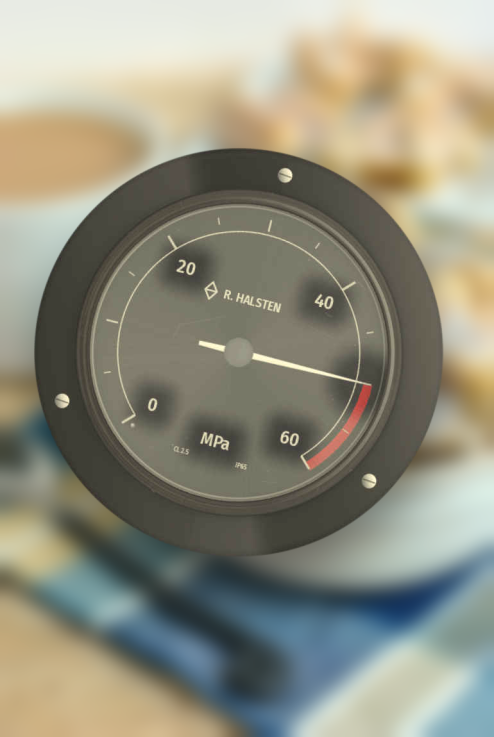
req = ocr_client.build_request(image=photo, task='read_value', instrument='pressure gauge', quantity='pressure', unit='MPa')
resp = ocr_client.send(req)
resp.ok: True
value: 50 MPa
